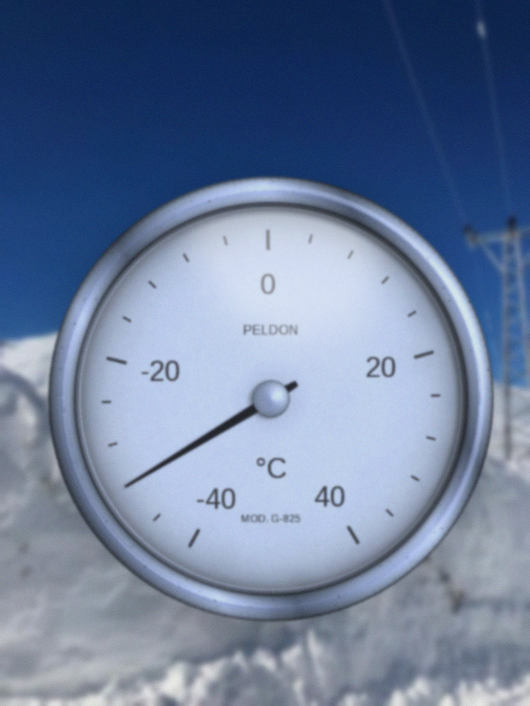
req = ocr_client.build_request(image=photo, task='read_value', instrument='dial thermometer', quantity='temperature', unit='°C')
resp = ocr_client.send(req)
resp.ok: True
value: -32 °C
